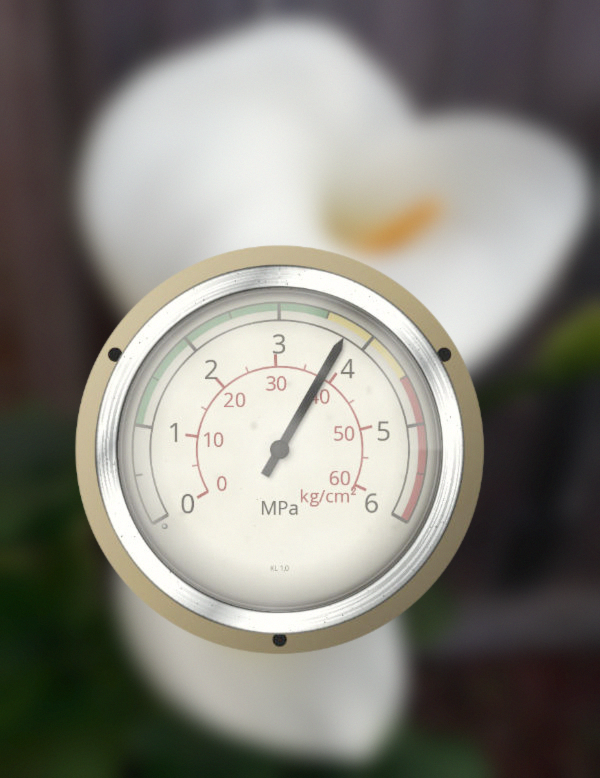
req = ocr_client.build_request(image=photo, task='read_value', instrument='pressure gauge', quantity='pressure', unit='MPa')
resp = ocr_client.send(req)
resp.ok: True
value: 3.75 MPa
